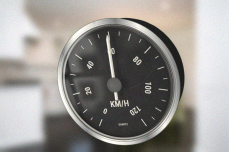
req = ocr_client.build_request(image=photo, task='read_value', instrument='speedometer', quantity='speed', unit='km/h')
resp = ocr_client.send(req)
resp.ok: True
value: 60 km/h
